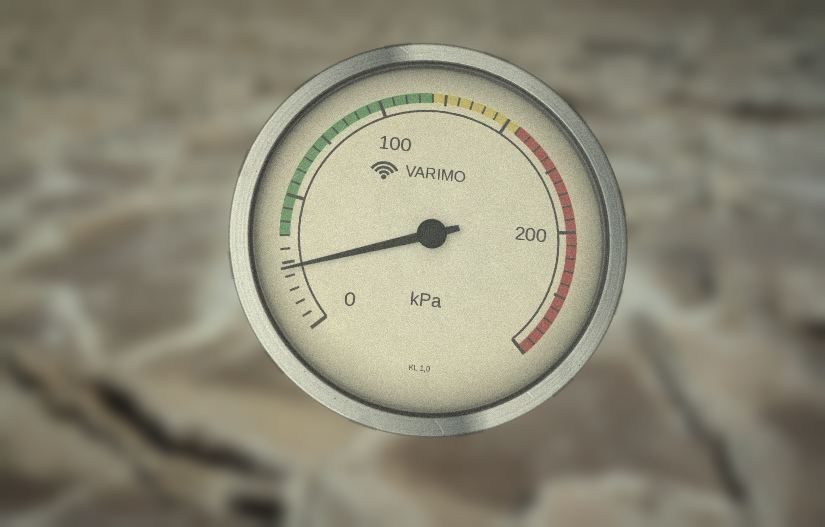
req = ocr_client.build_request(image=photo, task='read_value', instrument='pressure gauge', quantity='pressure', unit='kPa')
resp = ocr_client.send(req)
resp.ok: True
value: 22.5 kPa
